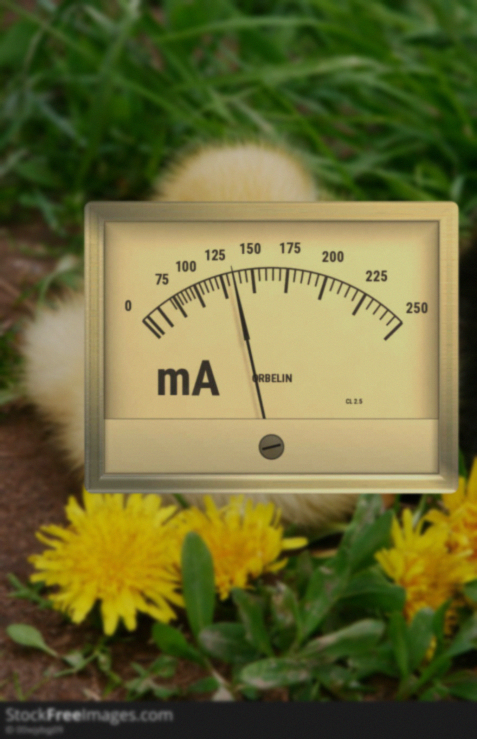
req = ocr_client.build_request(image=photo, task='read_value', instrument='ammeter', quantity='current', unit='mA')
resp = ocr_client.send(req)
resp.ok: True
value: 135 mA
